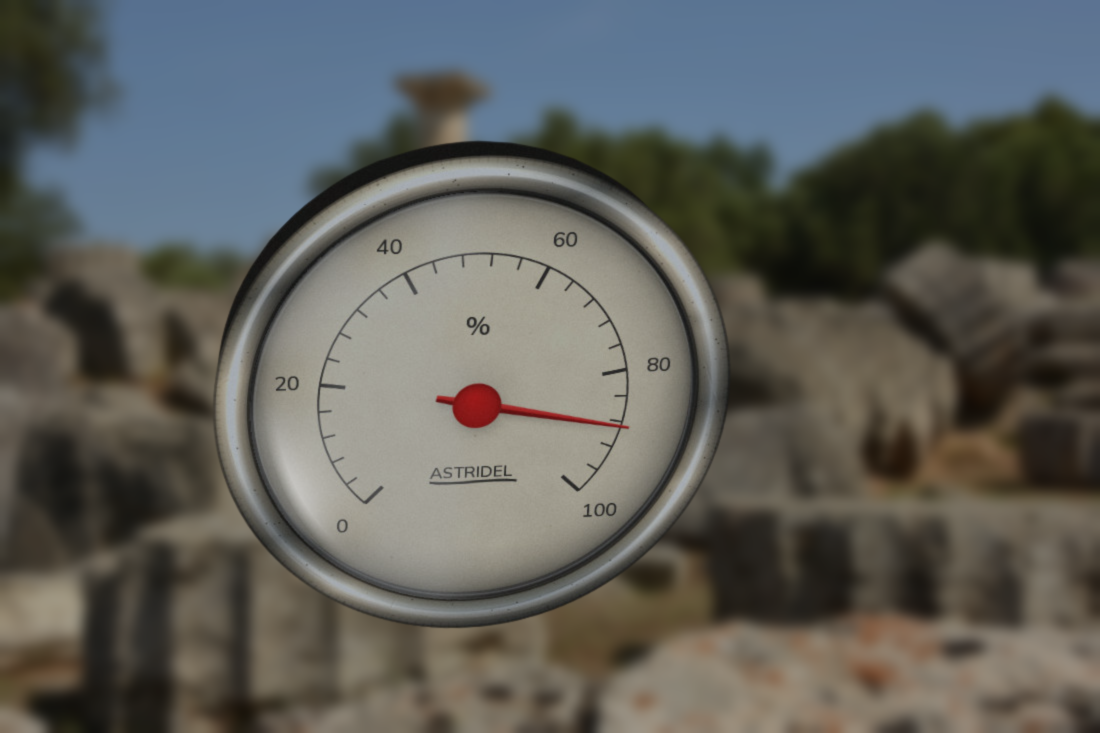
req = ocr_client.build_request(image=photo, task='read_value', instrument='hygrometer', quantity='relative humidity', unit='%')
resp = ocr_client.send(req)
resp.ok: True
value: 88 %
